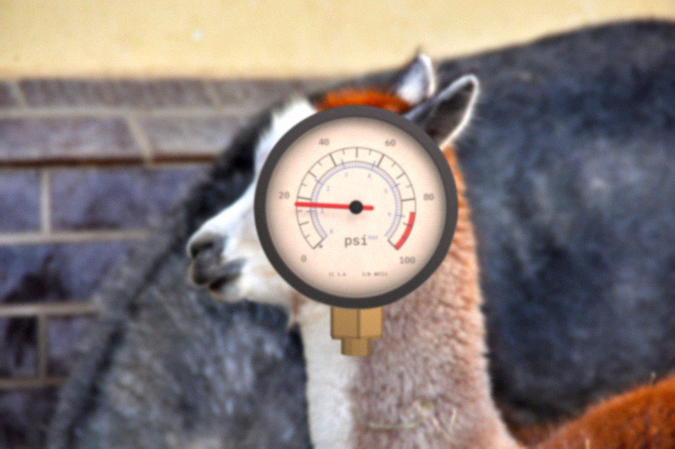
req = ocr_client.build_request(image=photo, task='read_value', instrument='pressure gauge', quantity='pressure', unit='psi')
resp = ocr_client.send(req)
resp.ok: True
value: 17.5 psi
